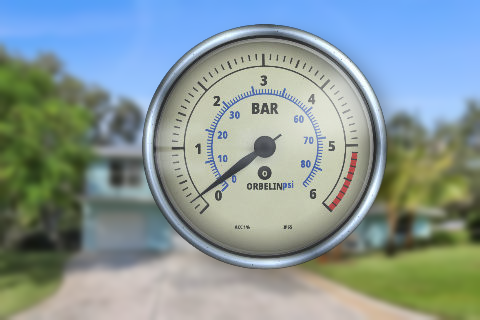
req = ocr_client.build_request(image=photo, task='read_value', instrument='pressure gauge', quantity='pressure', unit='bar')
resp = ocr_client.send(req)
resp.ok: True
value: 0.2 bar
